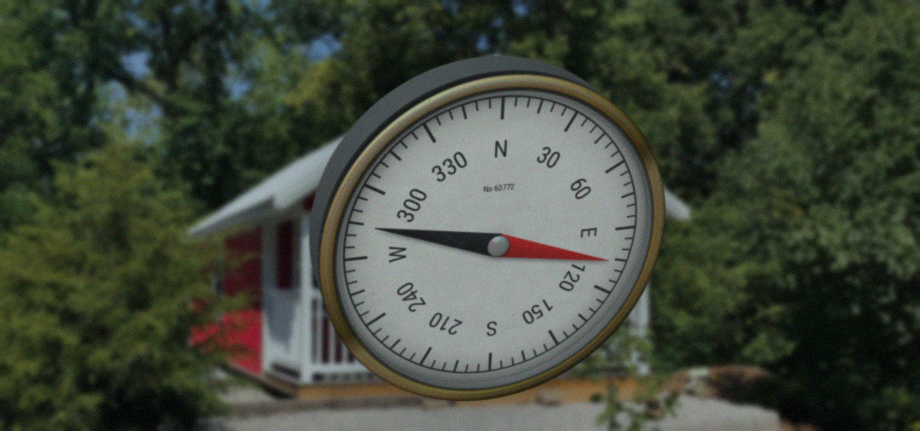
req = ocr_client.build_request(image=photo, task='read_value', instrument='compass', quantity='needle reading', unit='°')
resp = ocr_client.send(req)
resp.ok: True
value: 105 °
